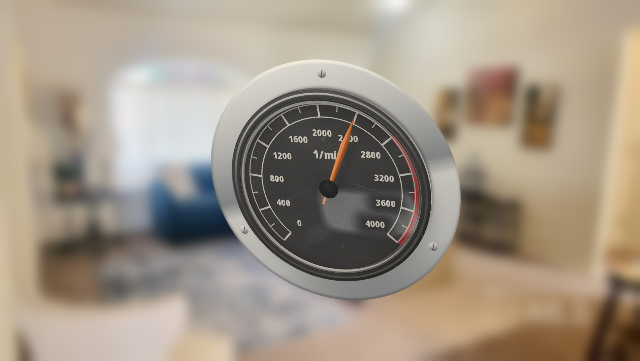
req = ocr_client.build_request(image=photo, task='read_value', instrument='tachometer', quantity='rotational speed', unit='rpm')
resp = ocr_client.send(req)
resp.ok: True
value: 2400 rpm
